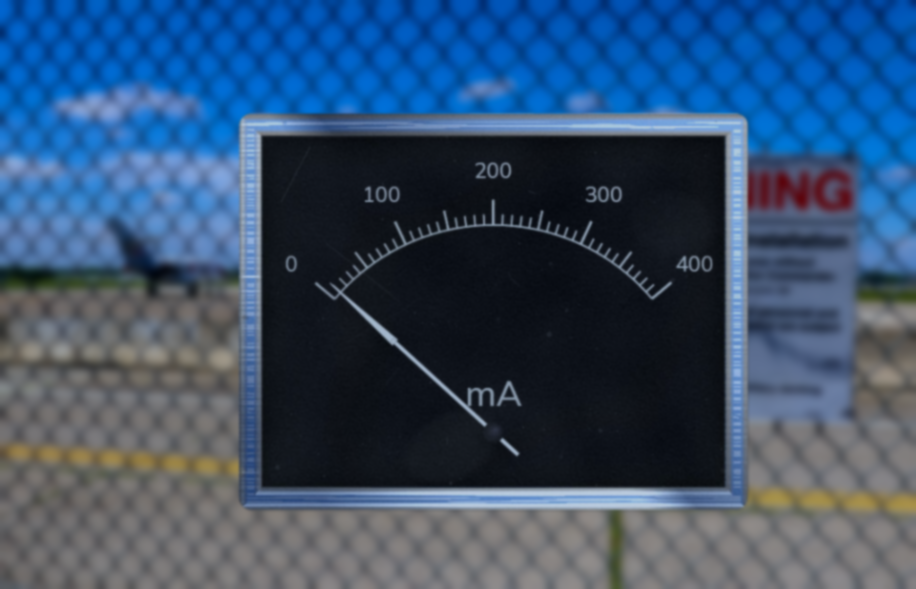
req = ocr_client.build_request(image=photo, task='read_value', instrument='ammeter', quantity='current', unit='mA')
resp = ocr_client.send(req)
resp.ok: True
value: 10 mA
